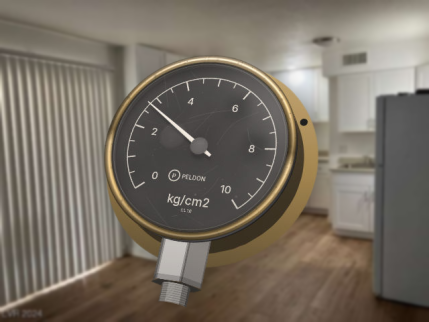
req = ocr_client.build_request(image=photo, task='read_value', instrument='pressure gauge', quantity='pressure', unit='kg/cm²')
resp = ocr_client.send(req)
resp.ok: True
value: 2.75 kg/cm²
